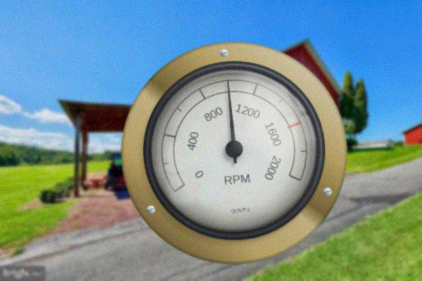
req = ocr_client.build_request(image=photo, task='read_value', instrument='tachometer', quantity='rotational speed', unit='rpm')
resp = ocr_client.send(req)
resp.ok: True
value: 1000 rpm
